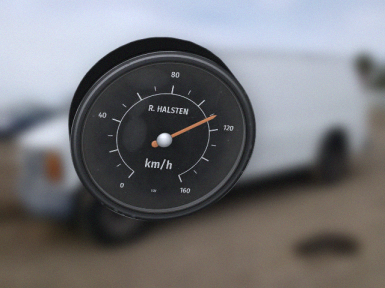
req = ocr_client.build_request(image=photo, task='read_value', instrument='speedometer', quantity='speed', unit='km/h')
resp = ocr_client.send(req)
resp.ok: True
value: 110 km/h
